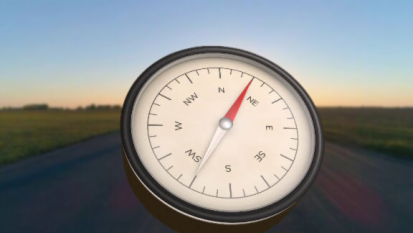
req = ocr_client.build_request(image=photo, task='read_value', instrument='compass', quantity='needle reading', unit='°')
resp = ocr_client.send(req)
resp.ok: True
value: 30 °
